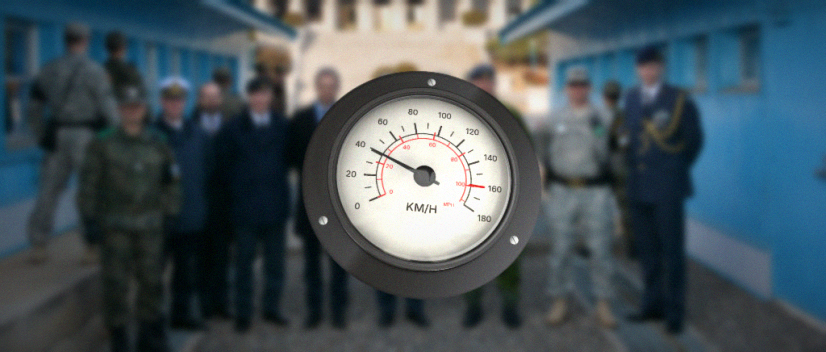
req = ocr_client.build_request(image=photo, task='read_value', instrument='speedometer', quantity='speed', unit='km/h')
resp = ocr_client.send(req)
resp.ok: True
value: 40 km/h
